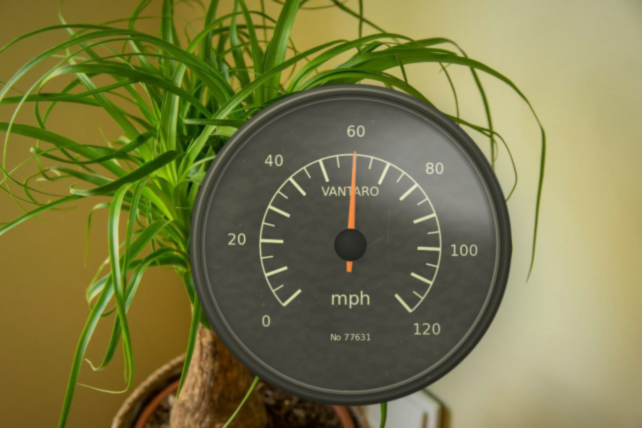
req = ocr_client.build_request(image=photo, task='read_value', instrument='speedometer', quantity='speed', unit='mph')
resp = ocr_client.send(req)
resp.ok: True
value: 60 mph
